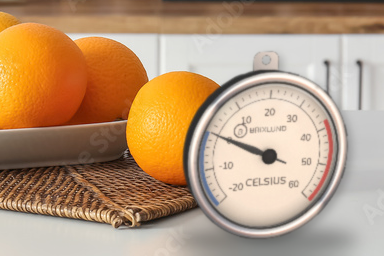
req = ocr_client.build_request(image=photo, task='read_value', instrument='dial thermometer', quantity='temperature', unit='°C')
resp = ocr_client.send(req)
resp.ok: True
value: 0 °C
